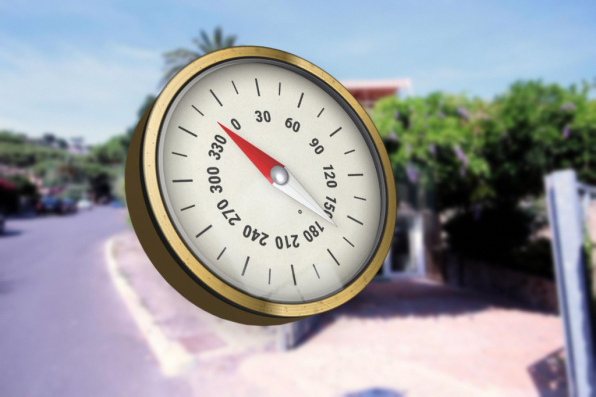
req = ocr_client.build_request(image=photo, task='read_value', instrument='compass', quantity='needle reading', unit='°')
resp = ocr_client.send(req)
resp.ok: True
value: 345 °
